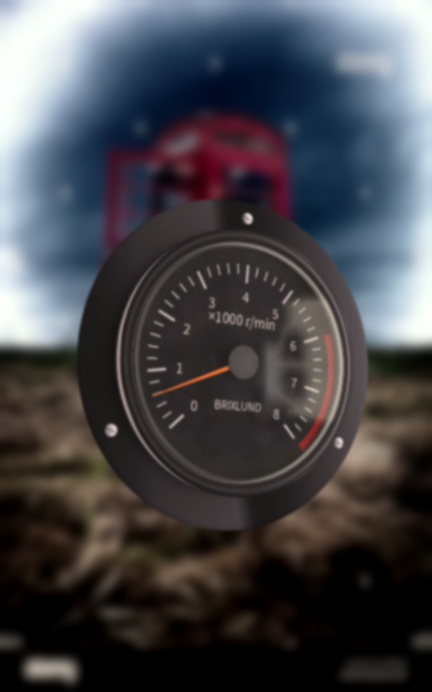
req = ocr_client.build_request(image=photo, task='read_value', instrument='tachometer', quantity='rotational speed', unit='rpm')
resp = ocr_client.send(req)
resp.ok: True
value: 600 rpm
